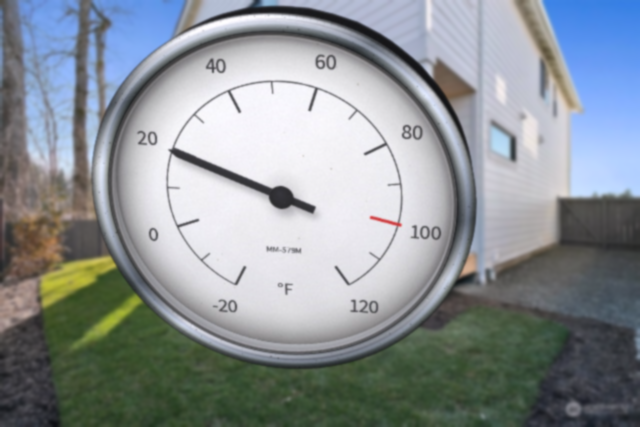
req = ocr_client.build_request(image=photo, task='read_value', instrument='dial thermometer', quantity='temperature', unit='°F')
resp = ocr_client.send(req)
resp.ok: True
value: 20 °F
